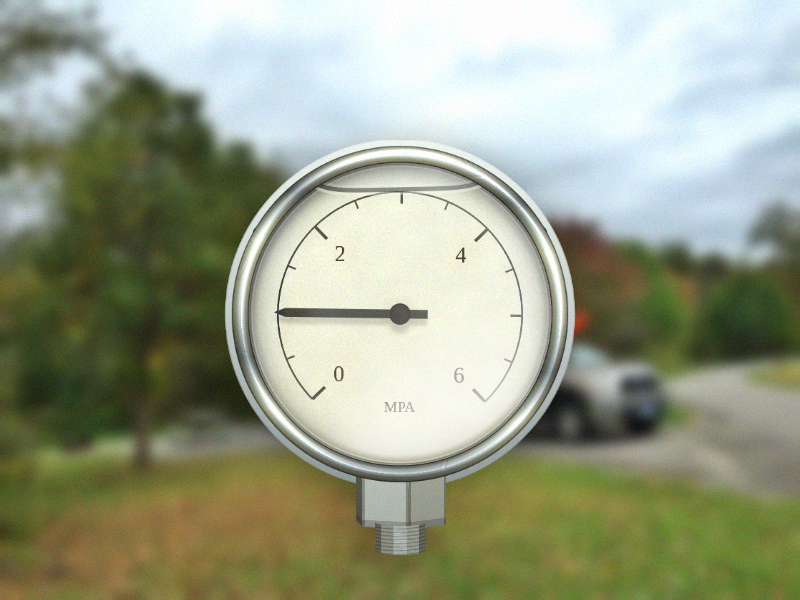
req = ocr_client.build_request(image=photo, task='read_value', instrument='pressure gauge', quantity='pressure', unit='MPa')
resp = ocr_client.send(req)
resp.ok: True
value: 1 MPa
